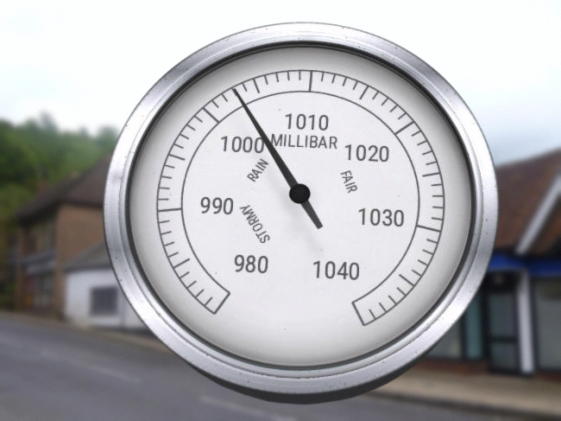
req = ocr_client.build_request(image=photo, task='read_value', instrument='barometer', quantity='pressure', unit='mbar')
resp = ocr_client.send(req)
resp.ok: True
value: 1003 mbar
